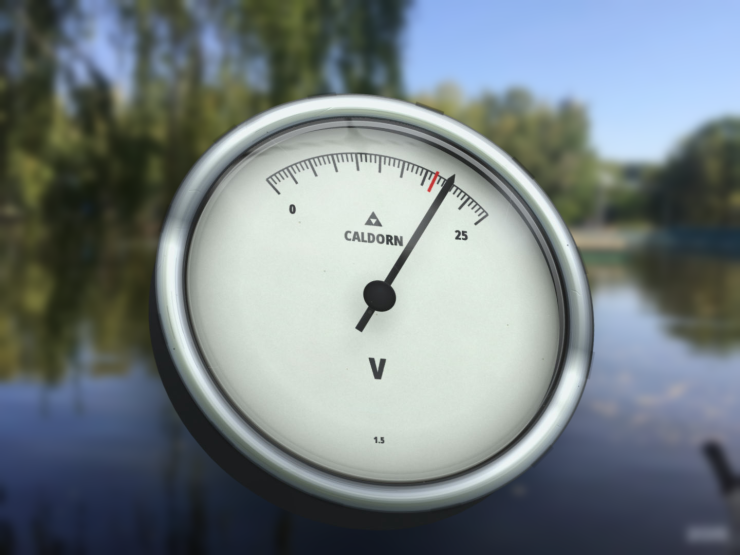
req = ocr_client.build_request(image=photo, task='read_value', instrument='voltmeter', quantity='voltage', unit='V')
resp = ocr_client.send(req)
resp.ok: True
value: 20 V
